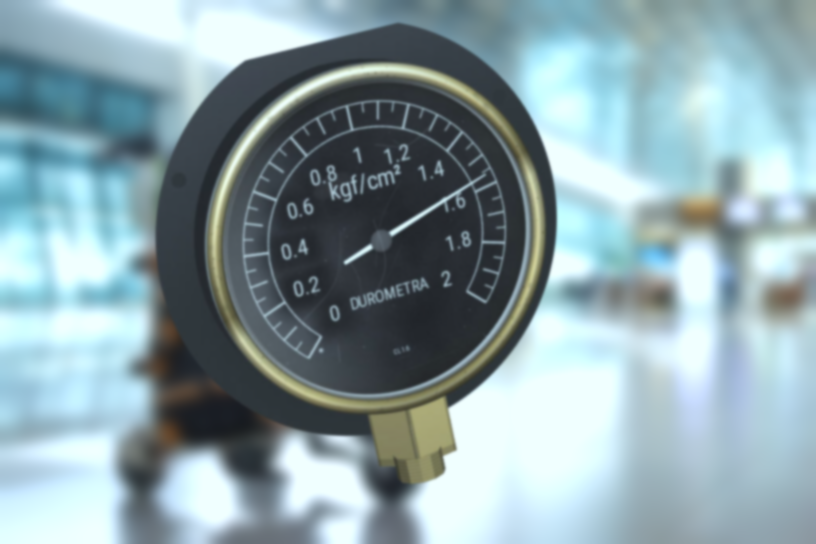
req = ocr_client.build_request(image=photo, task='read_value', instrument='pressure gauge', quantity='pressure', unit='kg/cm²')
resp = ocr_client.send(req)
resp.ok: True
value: 1.55 kg/cm²
